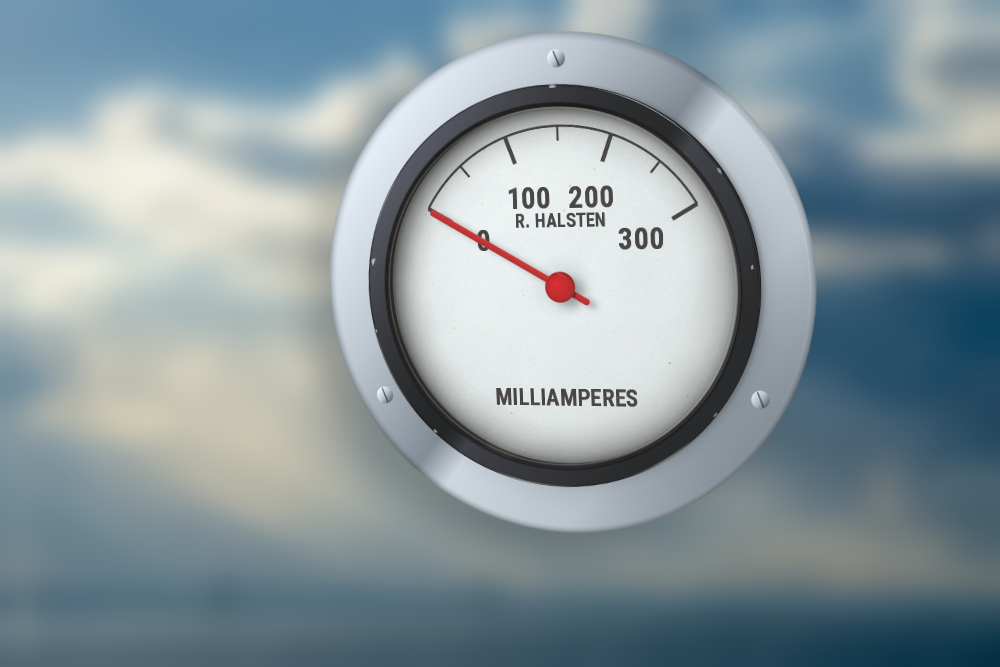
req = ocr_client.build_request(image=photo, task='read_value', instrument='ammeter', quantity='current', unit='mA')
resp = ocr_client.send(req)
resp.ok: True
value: 0 mA
